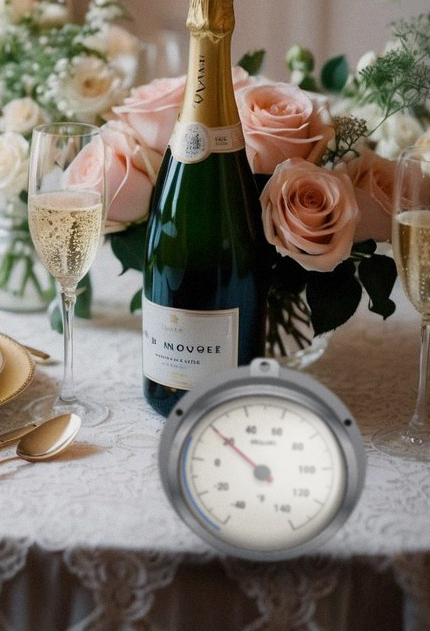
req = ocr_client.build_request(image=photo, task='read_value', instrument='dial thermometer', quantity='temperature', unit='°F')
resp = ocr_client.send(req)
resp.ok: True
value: 20 °F
